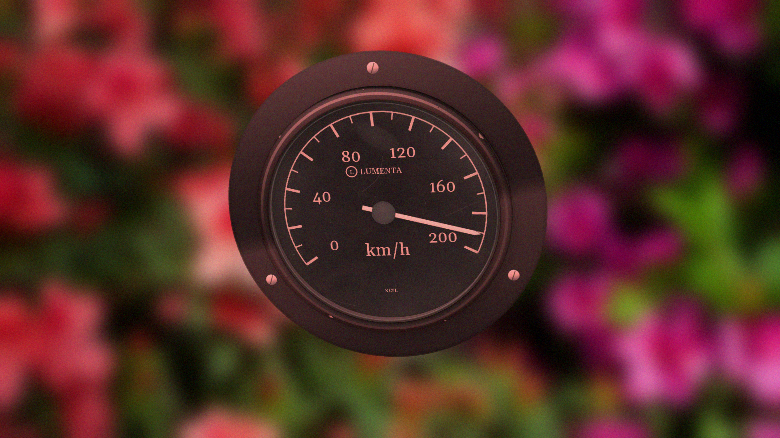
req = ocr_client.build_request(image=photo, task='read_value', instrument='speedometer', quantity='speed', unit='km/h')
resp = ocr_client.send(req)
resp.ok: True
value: 190 km/h
